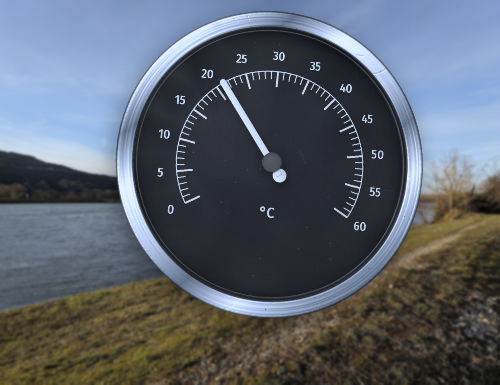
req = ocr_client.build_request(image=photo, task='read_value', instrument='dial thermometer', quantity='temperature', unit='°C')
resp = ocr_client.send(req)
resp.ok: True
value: 21 °C
